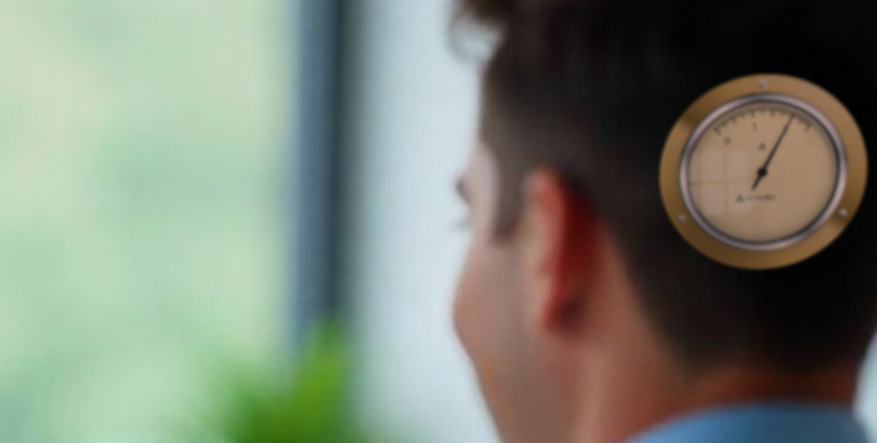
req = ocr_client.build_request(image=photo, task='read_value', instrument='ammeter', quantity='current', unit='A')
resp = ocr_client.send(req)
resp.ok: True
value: 2 A
